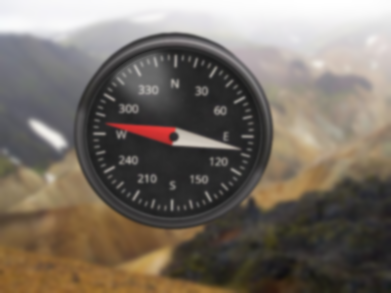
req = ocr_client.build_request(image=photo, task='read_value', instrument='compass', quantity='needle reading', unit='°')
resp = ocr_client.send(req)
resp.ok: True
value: 280 °
